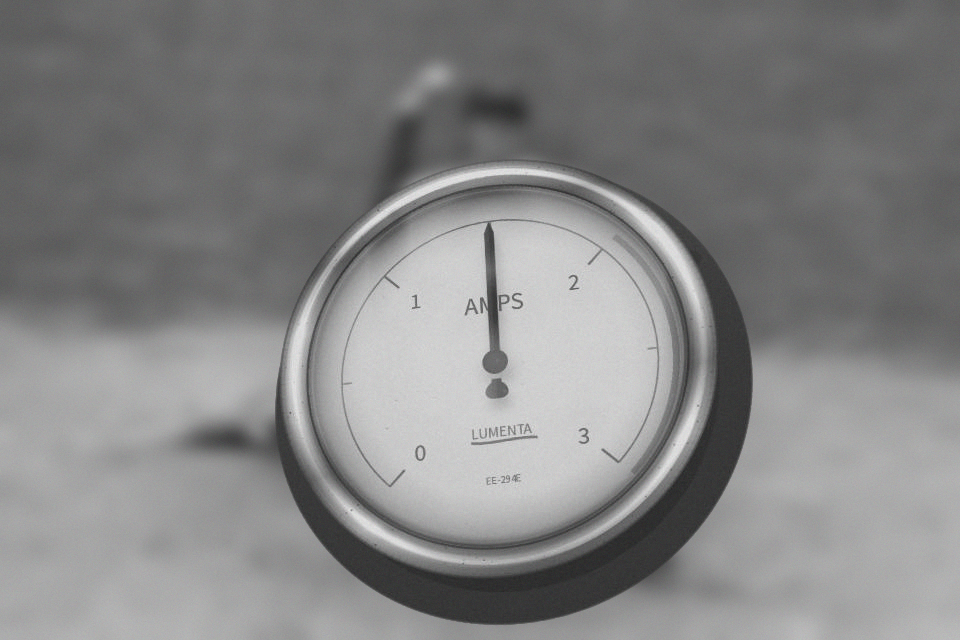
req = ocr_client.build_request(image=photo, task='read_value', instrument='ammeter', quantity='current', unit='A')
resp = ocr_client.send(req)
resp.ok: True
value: 1.5 A
